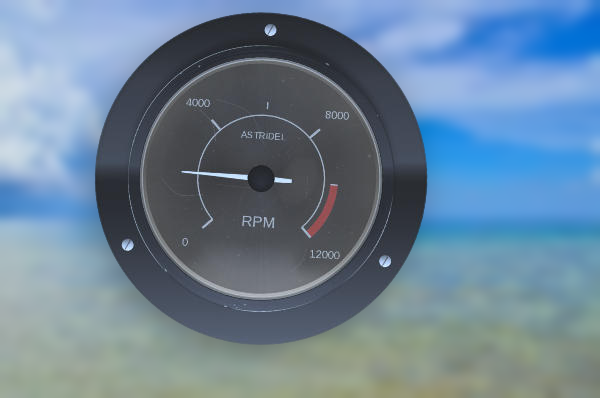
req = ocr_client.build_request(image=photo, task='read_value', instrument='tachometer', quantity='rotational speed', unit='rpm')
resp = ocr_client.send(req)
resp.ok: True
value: 2000 rpm
